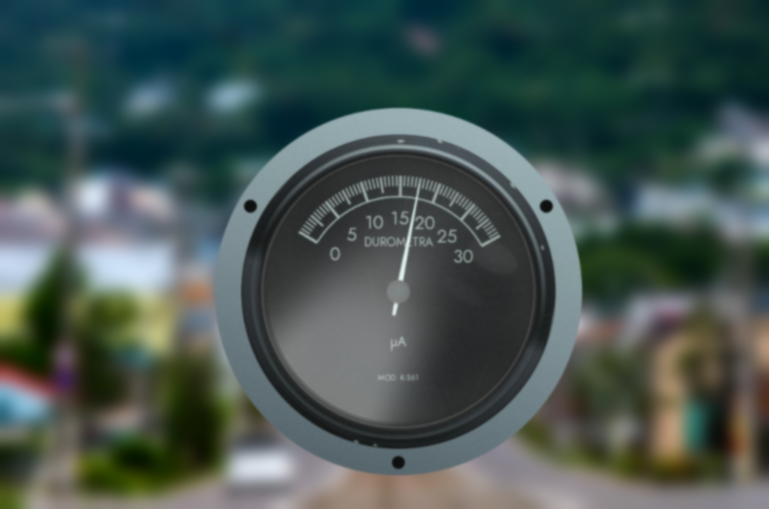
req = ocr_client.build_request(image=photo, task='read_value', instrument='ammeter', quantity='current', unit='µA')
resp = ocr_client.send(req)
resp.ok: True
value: 17.5 µA
